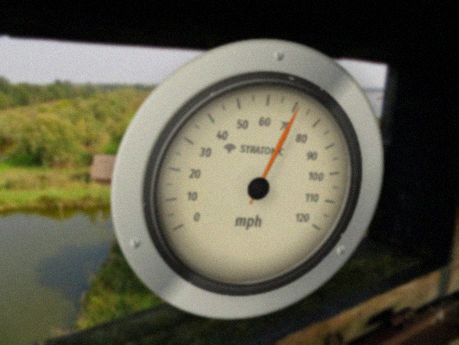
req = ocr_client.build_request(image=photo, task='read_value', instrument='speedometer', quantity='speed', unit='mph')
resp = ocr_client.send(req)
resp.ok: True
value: 70 mph
